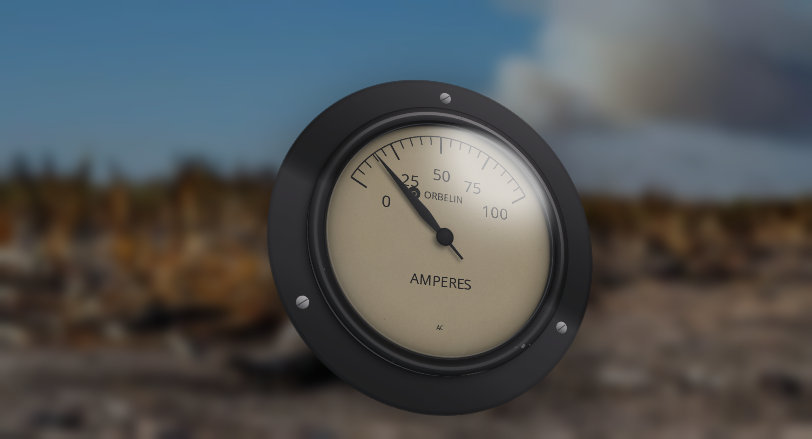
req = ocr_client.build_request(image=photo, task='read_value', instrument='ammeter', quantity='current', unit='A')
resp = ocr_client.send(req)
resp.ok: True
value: 15 A
